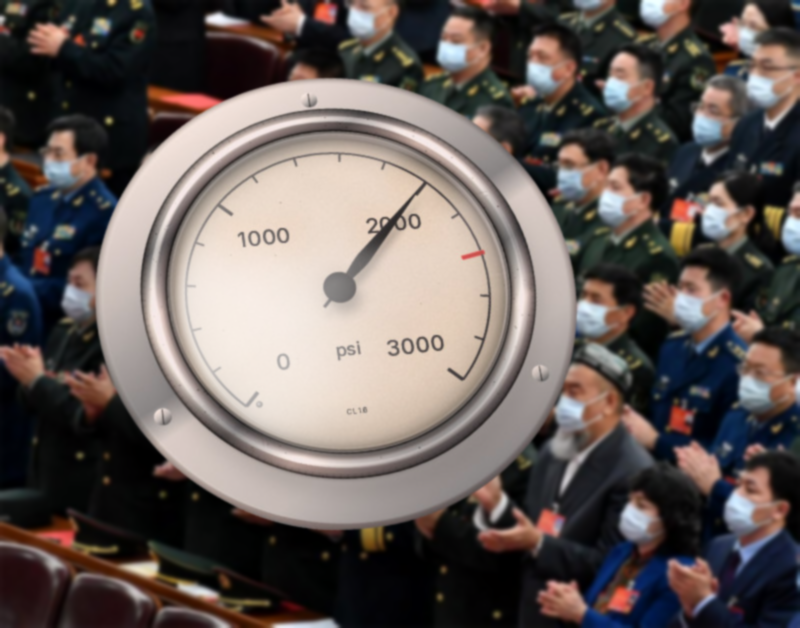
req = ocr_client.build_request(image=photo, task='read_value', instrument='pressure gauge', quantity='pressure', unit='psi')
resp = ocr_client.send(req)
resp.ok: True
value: 2000 psi
